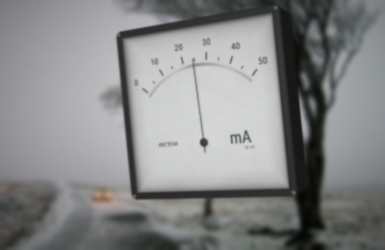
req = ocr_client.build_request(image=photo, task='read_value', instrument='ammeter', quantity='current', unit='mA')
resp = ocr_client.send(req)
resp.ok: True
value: 25 mA
